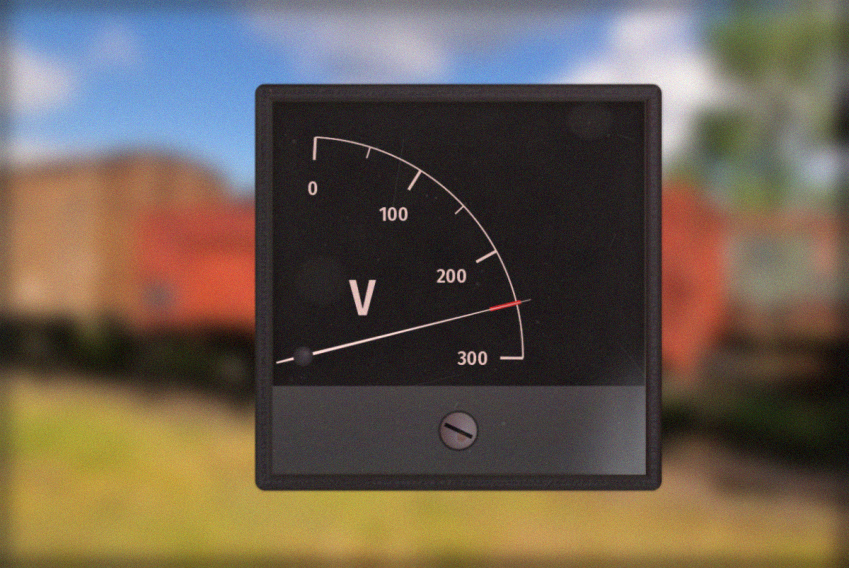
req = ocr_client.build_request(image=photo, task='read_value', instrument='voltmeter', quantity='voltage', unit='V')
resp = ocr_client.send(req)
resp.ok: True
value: 250 V
